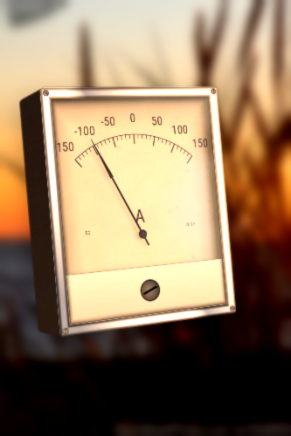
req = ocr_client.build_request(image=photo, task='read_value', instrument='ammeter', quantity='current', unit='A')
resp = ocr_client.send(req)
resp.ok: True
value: -100 A
